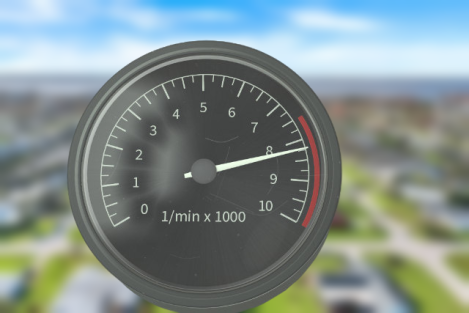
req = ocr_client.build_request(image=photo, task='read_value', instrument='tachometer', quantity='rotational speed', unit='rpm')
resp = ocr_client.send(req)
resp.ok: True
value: 8250 rpm
